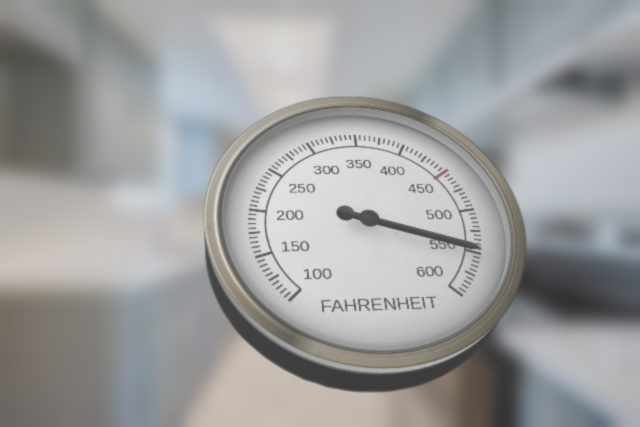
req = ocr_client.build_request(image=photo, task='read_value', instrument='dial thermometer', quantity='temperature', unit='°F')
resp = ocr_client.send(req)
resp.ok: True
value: 550 °F
